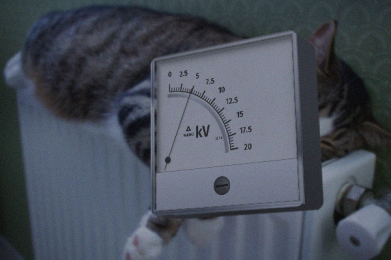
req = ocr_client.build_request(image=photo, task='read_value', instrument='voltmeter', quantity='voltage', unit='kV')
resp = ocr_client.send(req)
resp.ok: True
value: 5 kV
